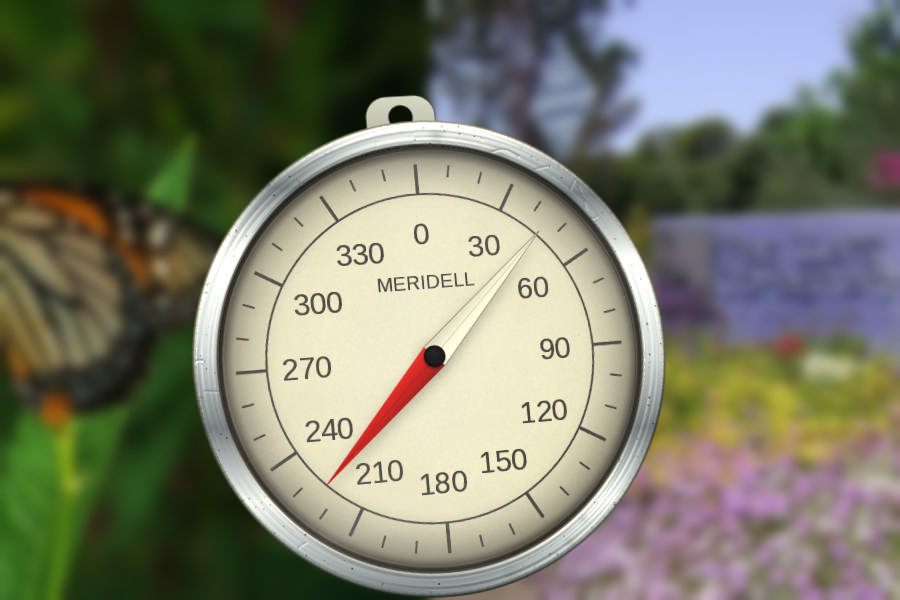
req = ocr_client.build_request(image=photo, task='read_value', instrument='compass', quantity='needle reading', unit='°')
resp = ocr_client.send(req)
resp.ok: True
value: 225 °
